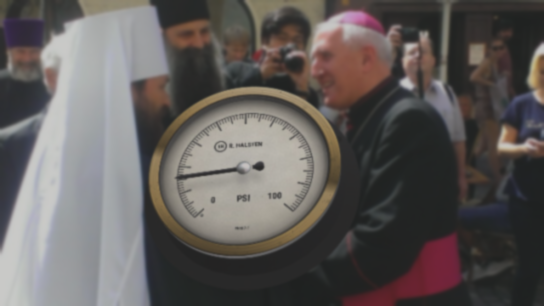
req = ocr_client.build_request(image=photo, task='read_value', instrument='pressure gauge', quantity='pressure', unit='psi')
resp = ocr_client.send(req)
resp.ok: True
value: 15 psi
